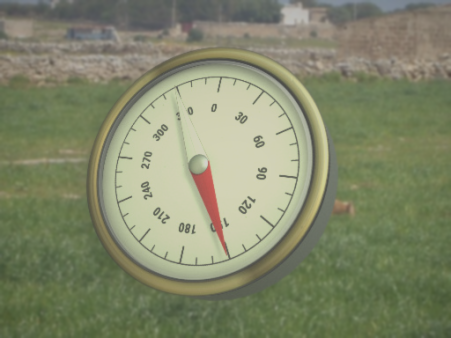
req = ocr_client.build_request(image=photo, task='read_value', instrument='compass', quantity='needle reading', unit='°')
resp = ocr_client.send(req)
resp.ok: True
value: 150 °
